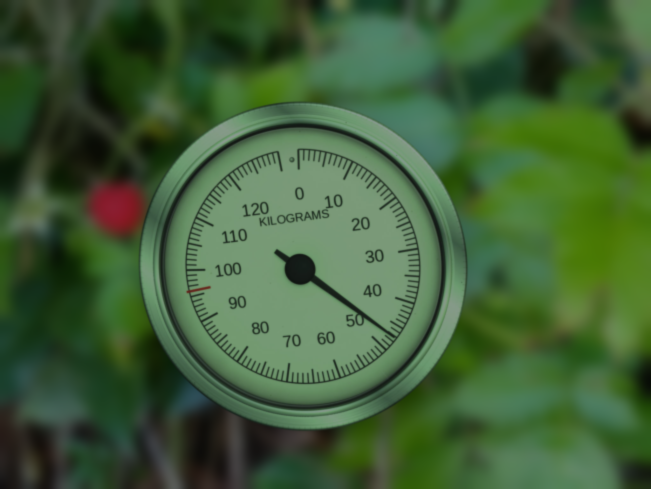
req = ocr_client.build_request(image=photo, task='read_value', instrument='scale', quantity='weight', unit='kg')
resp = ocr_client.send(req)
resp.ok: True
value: 47 kg
